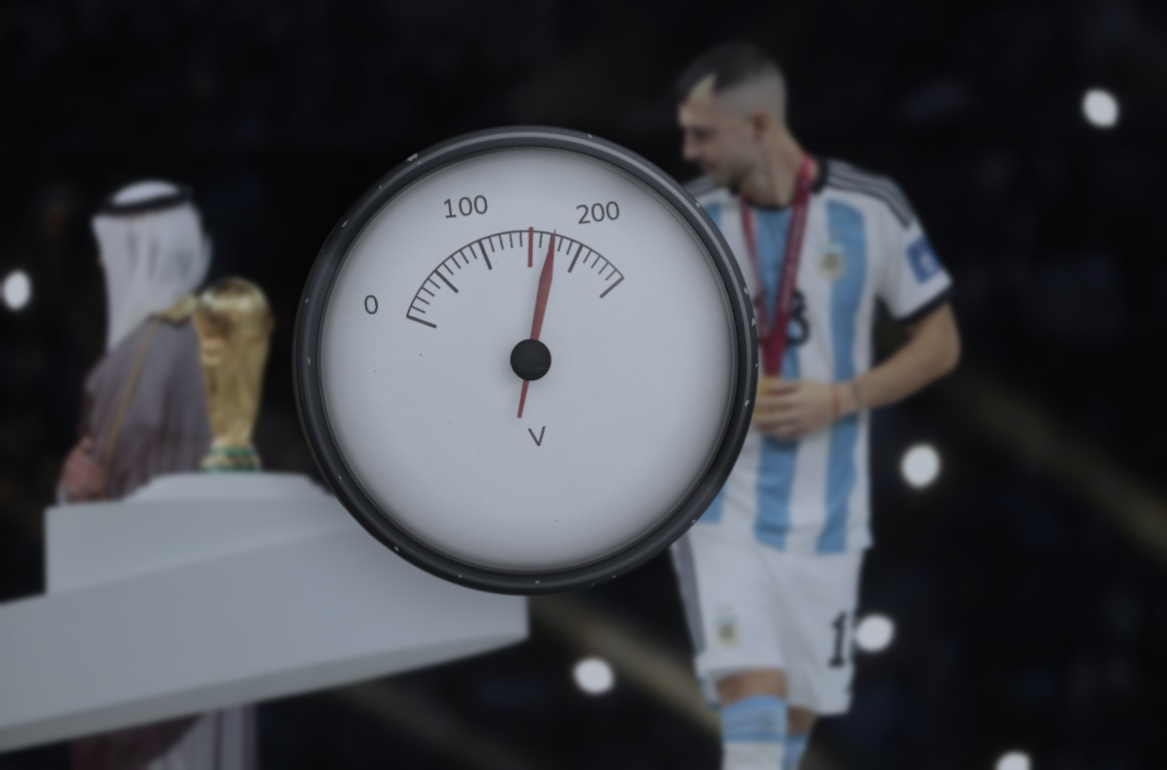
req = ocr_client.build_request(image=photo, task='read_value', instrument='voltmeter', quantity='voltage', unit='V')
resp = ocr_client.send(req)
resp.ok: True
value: 170 V
